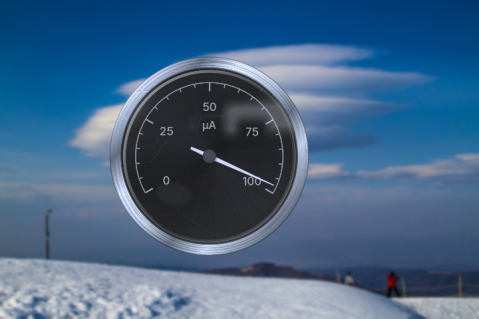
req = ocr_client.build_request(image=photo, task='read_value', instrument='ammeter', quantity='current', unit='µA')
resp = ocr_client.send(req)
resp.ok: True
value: 97.5 µA
